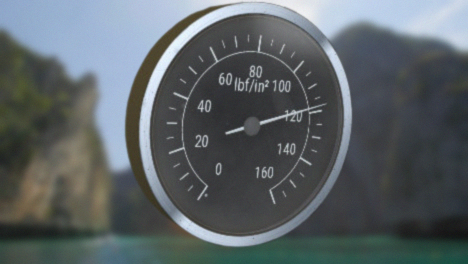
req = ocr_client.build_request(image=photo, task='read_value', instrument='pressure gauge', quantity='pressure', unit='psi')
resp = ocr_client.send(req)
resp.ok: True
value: 117.5 psi
